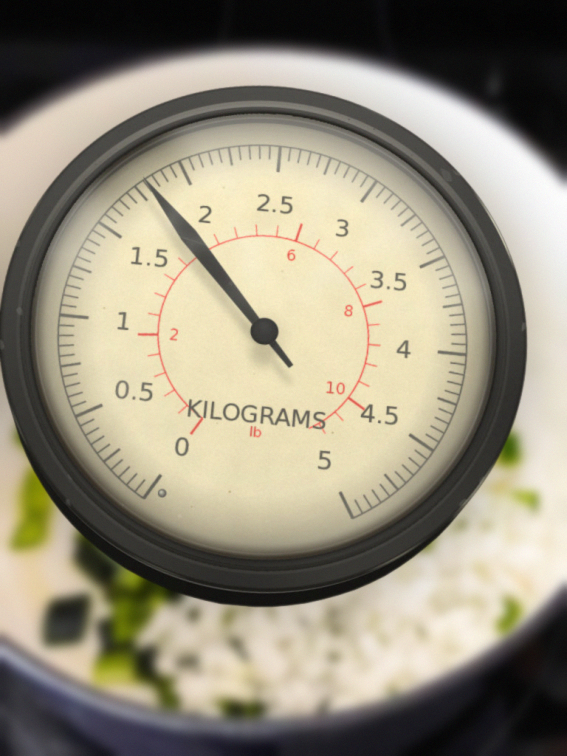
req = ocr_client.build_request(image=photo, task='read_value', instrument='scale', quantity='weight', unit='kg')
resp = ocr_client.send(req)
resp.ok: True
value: 1.8 kg
